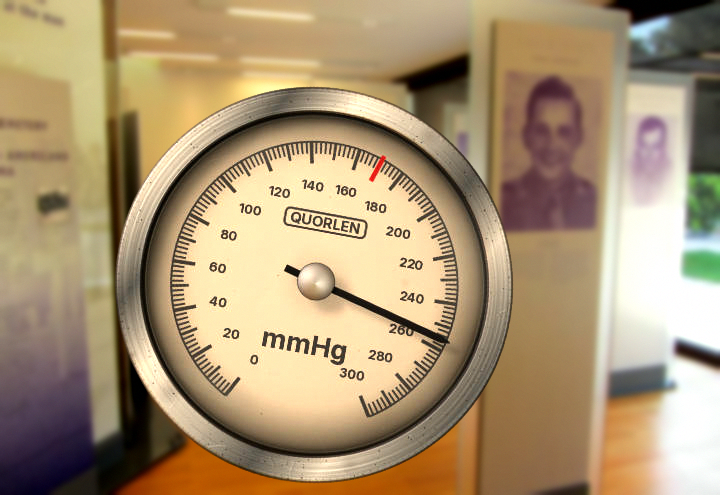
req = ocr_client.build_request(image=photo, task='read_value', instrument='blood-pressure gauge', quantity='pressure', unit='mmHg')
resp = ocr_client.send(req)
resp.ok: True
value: 256 mmHg
